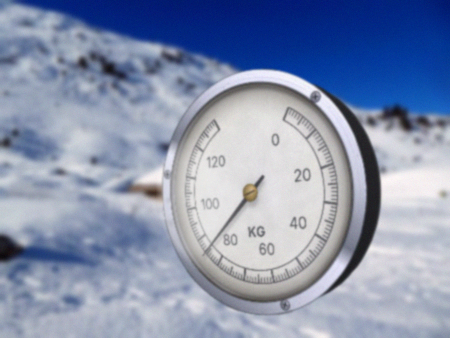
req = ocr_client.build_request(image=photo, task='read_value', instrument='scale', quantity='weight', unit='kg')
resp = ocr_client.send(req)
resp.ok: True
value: 85 kg
